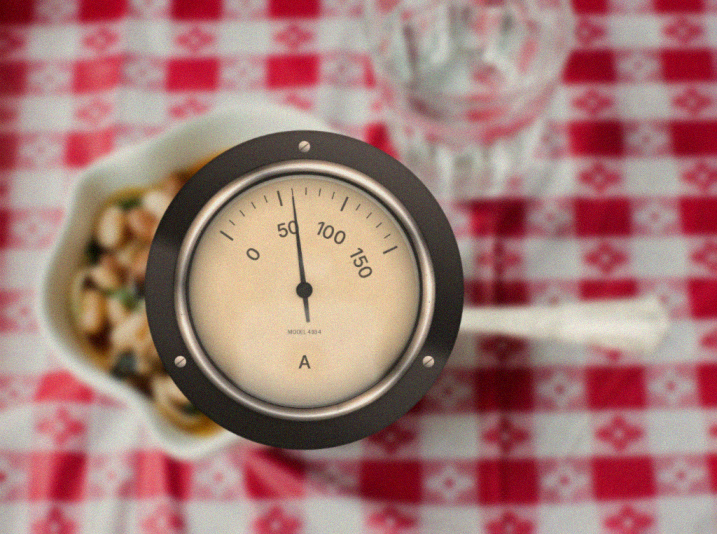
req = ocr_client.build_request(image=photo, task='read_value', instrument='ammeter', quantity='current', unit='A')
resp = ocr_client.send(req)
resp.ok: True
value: 60 A
